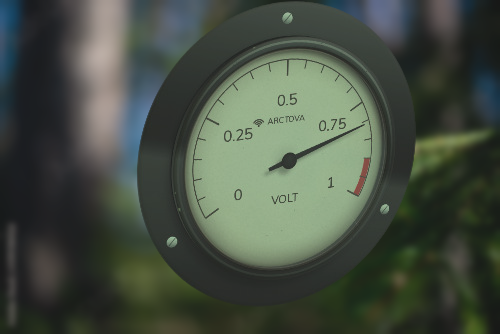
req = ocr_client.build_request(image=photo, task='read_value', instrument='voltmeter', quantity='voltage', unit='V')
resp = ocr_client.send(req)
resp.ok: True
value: 0.8 V
